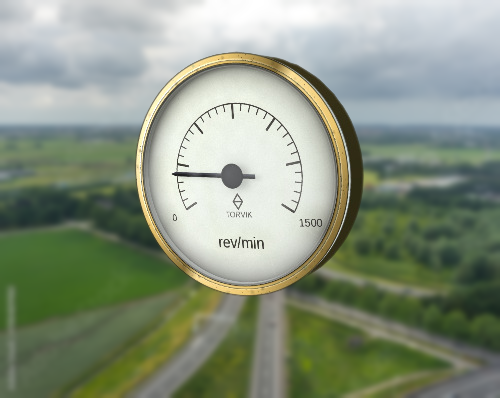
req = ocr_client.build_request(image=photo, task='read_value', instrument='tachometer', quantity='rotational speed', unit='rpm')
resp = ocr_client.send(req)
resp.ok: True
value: 200 rpm
